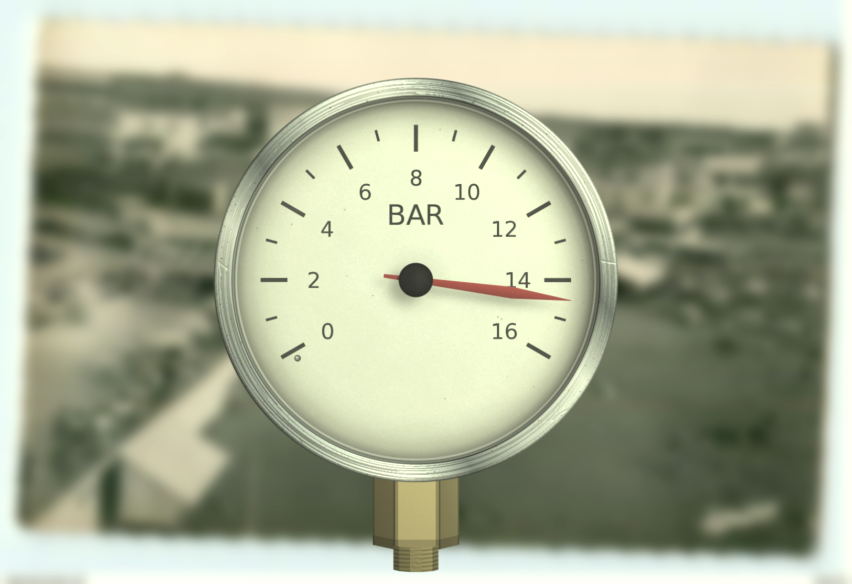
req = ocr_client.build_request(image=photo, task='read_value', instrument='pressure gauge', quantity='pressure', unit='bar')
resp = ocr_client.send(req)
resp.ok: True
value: 14.5 bar
